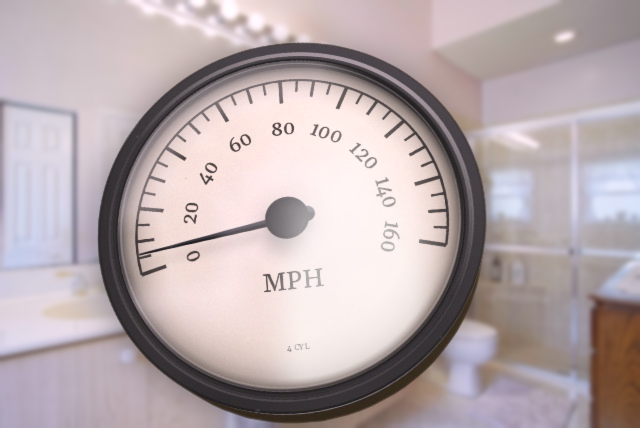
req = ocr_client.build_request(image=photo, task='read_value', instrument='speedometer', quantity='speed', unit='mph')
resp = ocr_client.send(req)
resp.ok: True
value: 5 mph
